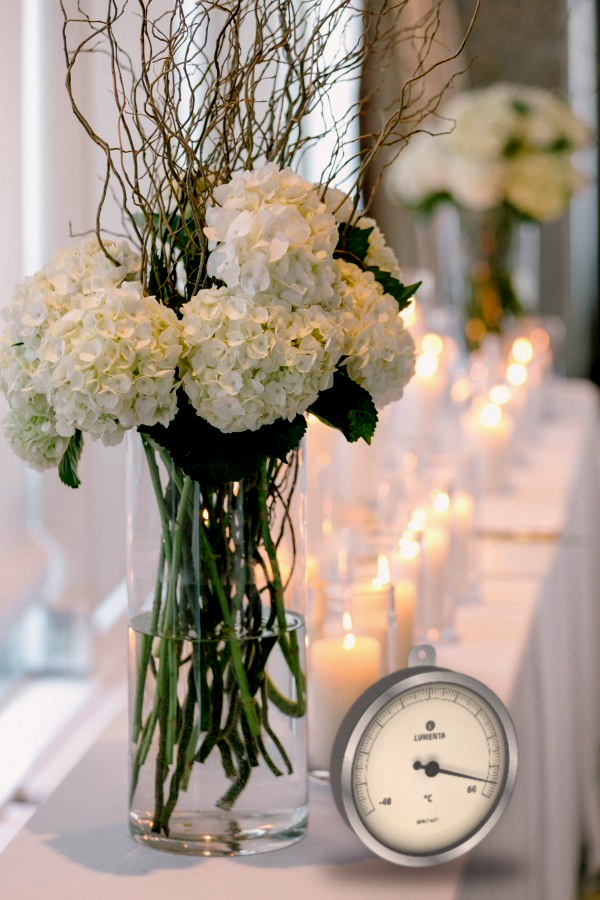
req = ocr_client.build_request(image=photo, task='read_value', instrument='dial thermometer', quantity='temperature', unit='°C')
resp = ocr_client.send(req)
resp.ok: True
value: 55 °C
